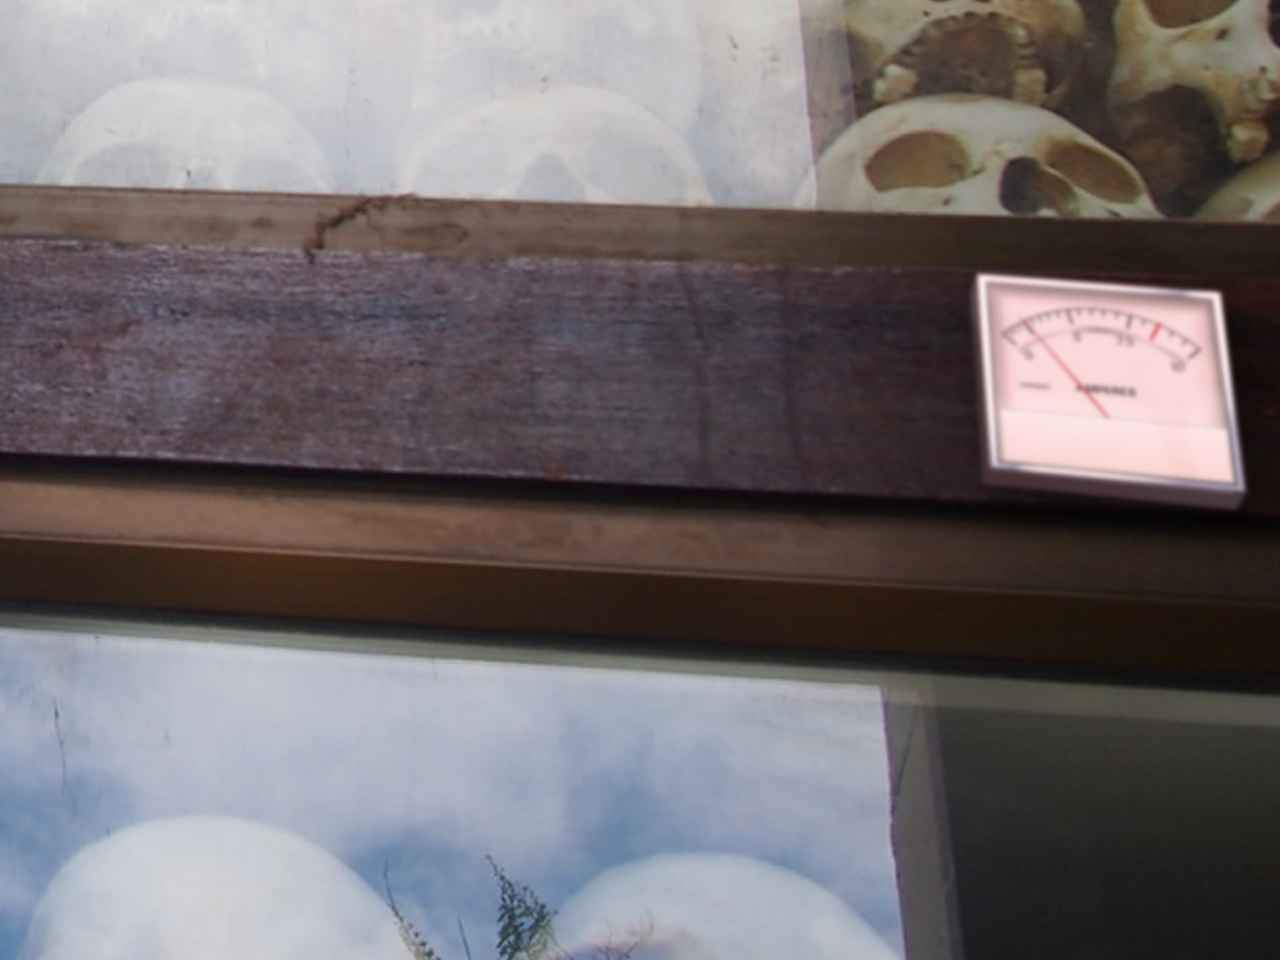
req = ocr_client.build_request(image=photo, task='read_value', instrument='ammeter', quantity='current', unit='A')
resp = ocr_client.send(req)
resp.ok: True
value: 2.5 A
